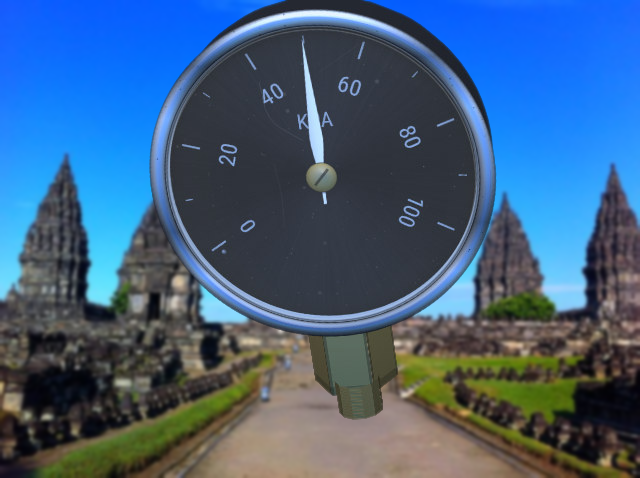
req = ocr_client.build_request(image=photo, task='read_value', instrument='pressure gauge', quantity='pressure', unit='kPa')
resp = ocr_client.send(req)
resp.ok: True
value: 50 kPa
